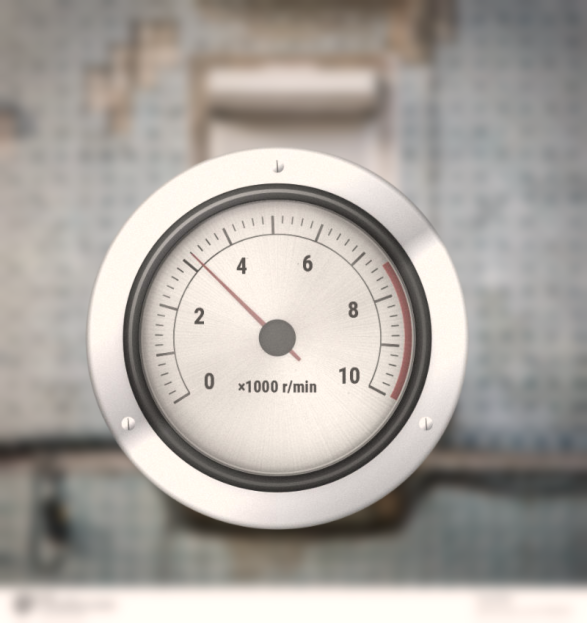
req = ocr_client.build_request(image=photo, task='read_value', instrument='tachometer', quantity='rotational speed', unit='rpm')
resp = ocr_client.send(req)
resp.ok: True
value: 3200 rpm
